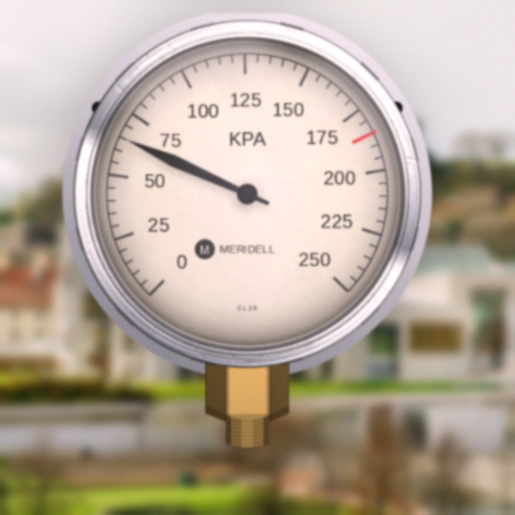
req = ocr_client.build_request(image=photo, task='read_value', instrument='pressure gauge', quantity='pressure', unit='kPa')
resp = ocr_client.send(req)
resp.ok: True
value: 65 kPa
